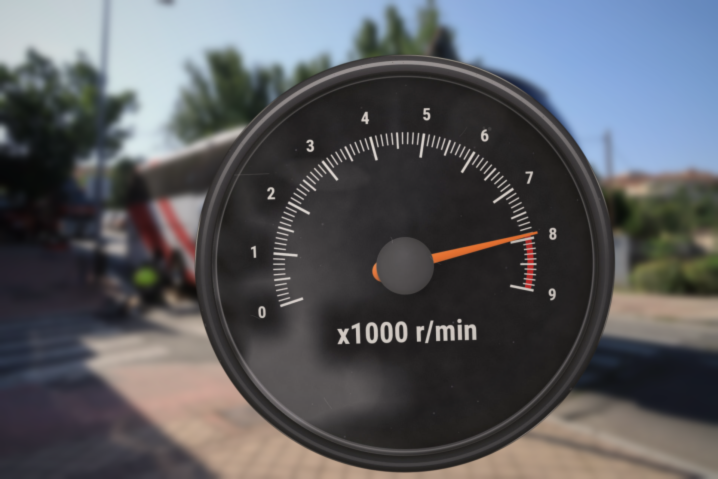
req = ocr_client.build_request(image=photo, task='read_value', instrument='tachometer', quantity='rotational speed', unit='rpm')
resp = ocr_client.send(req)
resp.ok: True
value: 7900 rpm
